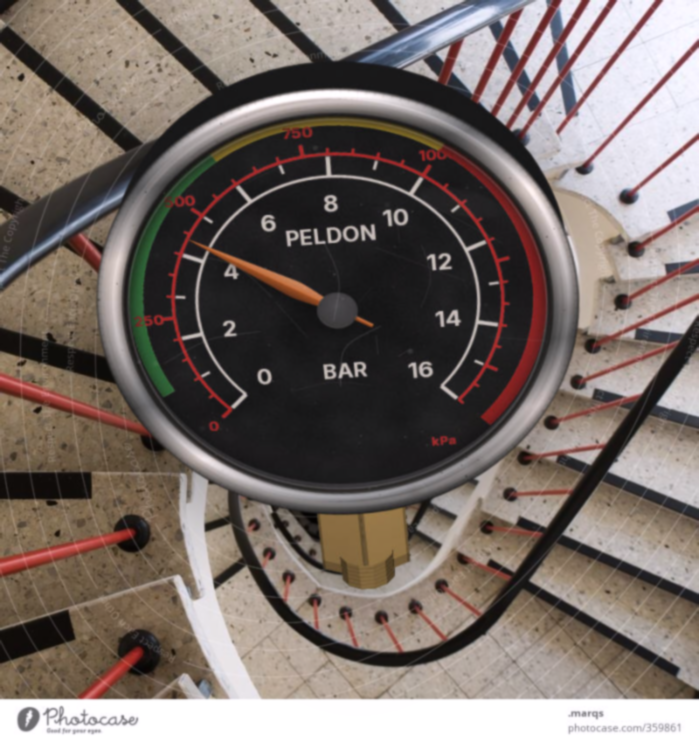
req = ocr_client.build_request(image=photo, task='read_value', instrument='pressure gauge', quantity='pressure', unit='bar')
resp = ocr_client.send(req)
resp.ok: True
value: 4.5 bar
